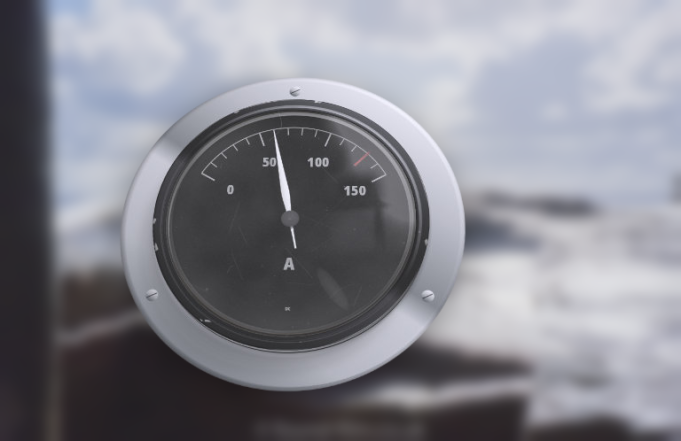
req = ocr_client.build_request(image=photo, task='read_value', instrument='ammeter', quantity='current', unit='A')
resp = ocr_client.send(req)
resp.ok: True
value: 60 A
